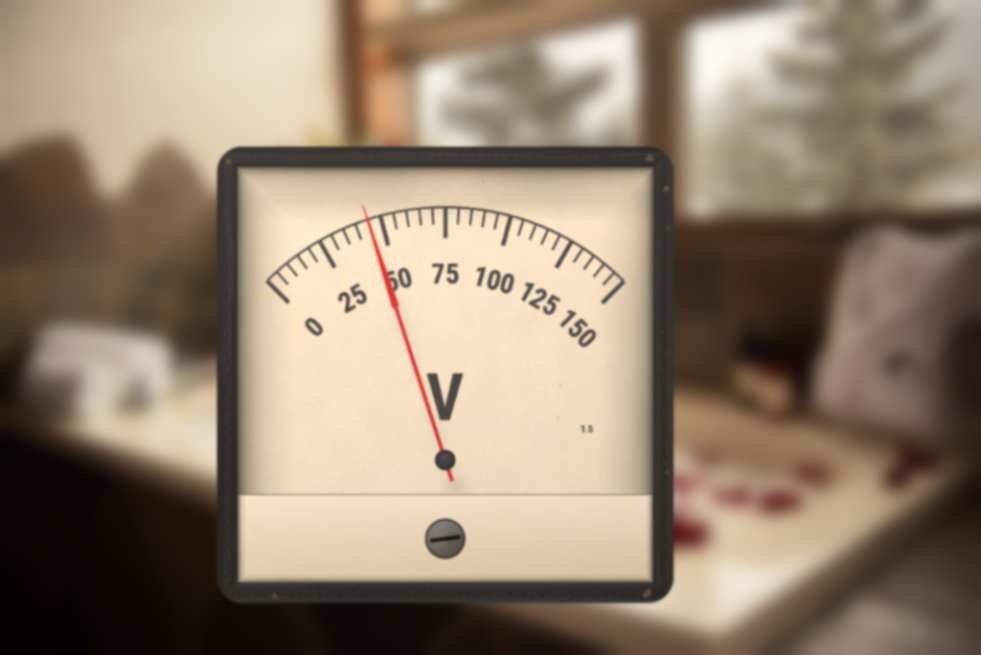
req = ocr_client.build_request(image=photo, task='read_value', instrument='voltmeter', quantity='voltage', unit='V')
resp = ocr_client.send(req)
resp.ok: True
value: 45 V
